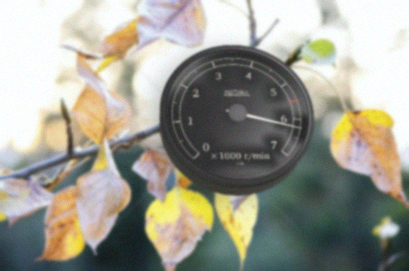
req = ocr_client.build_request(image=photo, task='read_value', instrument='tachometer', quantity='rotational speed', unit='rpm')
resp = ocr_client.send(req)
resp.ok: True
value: 6250 rpm
